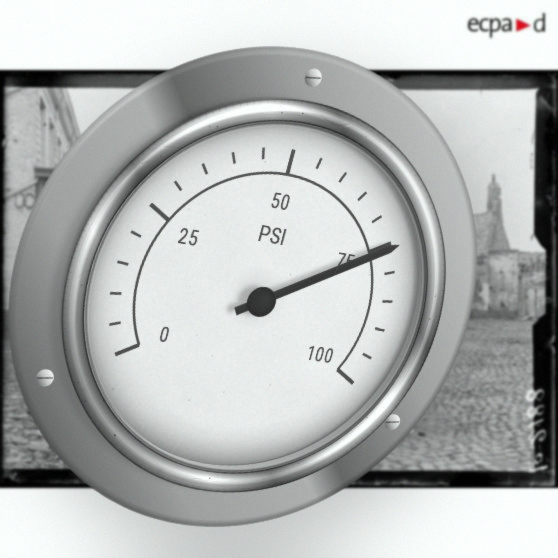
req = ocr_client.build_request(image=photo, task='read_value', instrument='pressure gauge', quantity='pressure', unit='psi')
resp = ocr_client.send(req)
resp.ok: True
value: 75 psi
